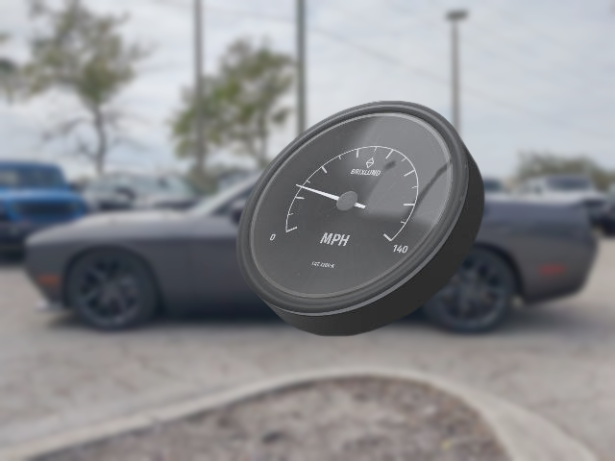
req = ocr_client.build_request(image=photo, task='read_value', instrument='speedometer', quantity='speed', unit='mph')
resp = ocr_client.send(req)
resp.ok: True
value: 25 mph
